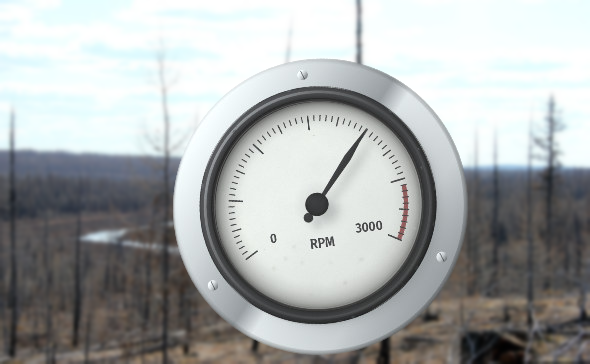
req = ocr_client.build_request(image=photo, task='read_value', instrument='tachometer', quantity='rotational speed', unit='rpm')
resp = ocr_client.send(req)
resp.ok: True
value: 2000 rpm
